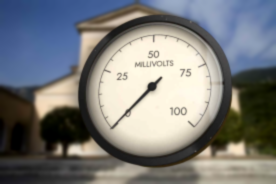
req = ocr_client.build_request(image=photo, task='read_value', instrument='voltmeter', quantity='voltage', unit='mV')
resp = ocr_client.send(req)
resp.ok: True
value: 0 mV
